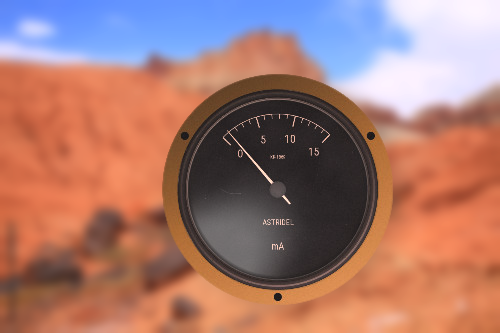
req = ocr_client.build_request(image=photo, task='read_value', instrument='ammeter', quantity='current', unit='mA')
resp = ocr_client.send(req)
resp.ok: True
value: 1 mA
